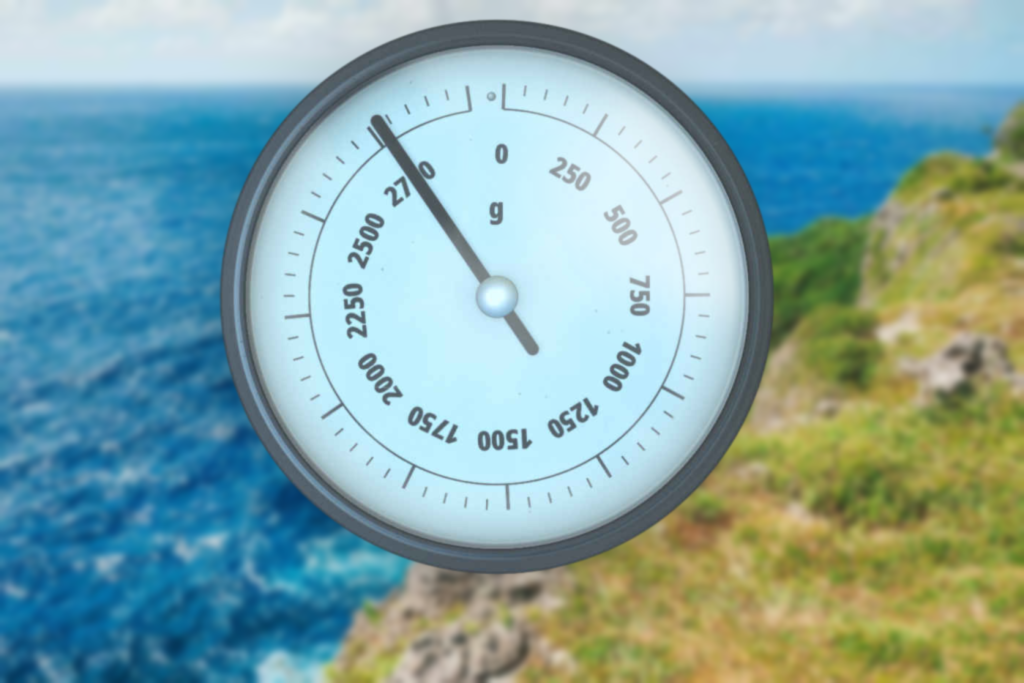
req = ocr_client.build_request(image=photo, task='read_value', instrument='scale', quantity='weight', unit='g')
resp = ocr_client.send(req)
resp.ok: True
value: 2775 g
